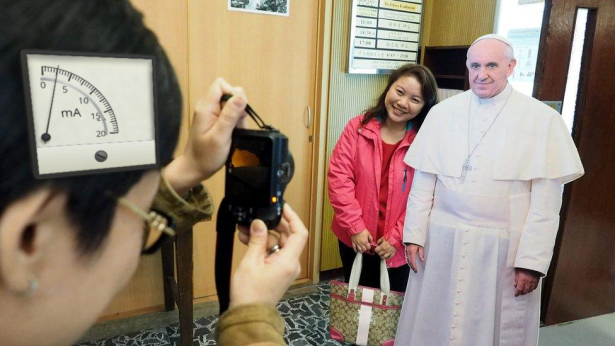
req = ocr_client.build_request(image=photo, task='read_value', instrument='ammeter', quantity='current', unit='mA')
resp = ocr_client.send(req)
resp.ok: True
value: 2.5 mA
